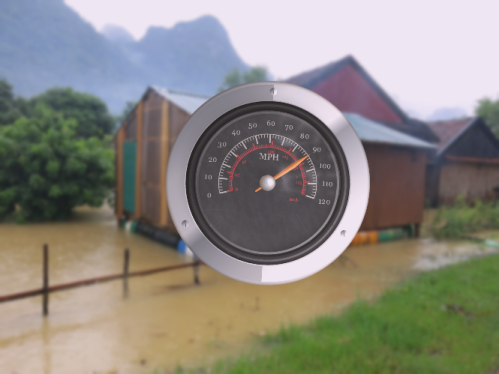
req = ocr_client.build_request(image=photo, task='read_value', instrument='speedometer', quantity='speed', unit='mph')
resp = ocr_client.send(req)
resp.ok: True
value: 90 mph
